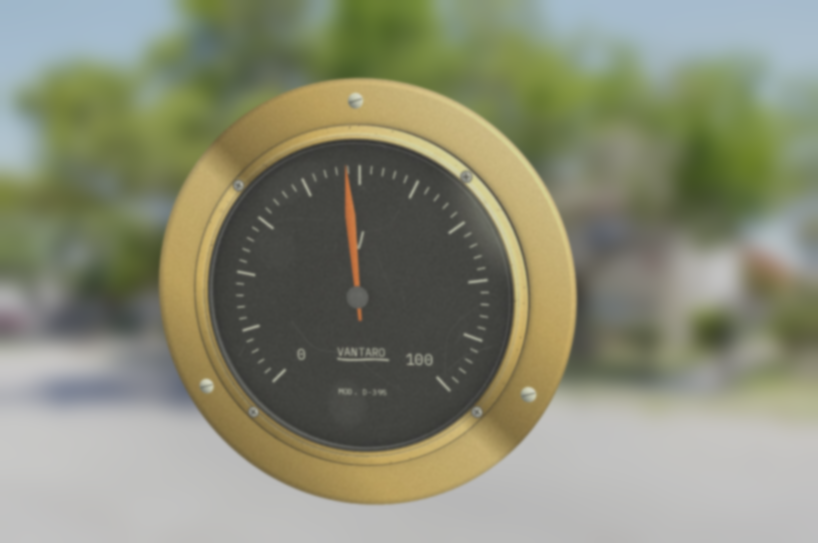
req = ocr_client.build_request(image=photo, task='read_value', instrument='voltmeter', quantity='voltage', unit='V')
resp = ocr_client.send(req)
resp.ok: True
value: 48 V
